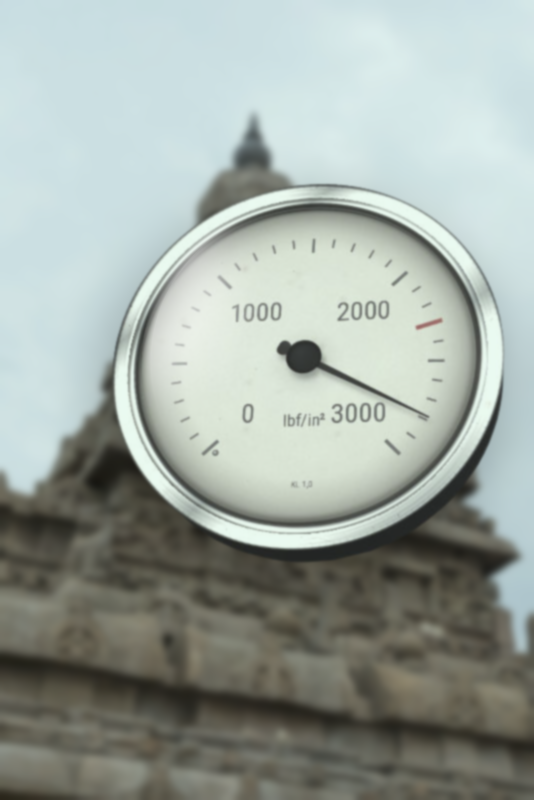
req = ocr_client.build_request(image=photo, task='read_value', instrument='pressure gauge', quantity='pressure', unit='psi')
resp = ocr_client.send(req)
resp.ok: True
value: 2800 psi
